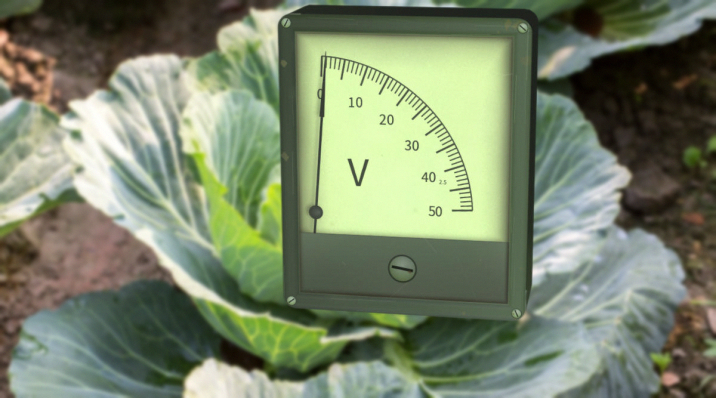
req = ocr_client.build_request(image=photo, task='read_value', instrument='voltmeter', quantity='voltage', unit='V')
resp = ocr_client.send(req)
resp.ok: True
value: 1 V
